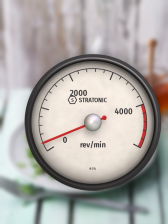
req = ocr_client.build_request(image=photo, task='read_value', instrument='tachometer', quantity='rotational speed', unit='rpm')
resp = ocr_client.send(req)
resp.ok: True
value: 200 rpm
